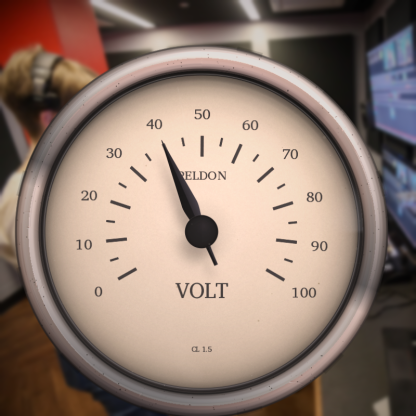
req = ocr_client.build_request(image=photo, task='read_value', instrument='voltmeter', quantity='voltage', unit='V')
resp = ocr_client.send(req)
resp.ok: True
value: 40 V
